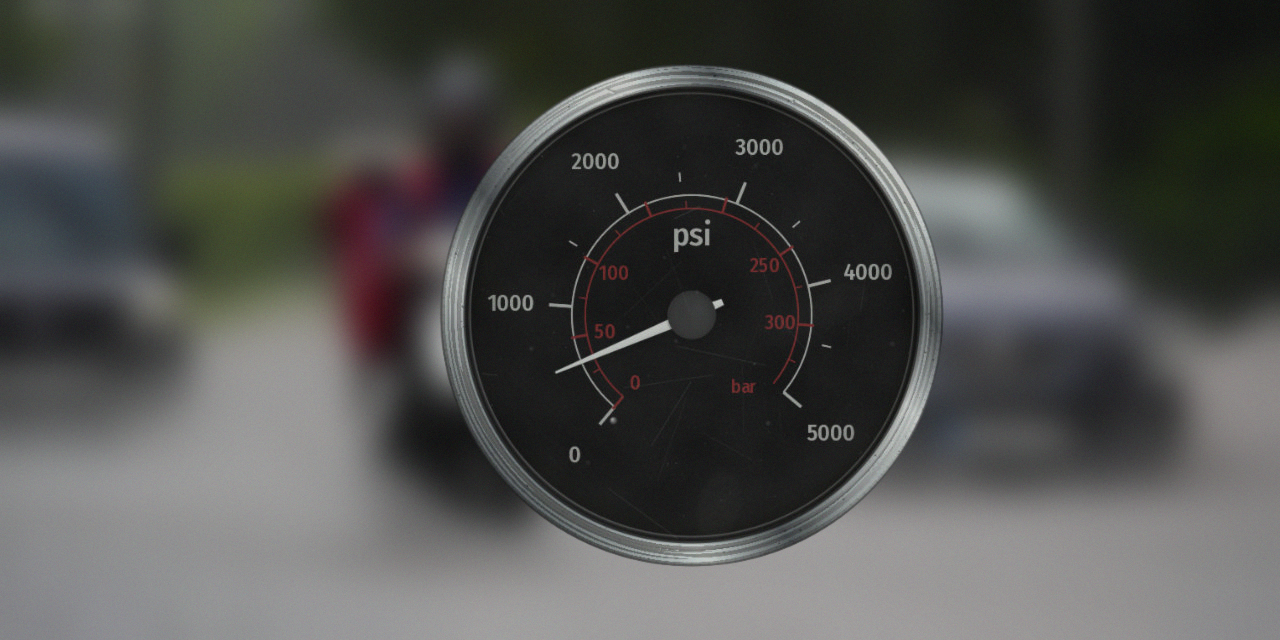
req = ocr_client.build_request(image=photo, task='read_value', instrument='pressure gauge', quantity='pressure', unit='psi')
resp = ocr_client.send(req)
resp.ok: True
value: 500 psi
